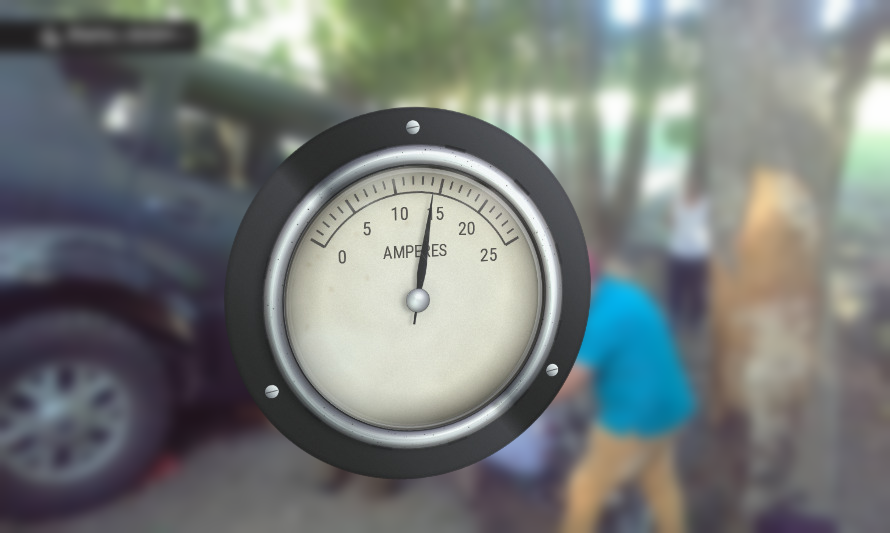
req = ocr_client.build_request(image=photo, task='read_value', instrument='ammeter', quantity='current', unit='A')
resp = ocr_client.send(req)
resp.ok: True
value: 14 A
